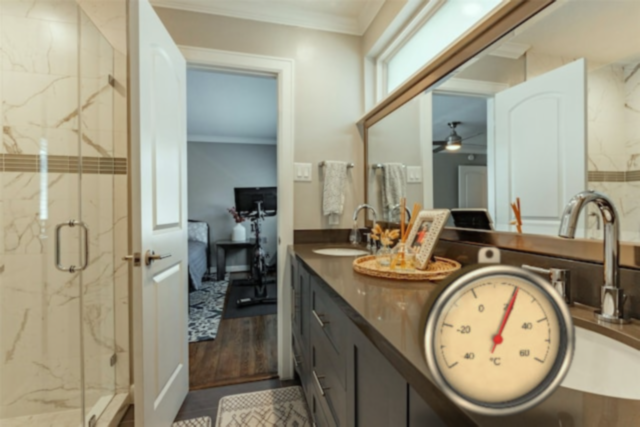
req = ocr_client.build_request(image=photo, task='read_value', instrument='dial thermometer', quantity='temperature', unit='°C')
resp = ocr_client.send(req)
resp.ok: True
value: 20 °C
